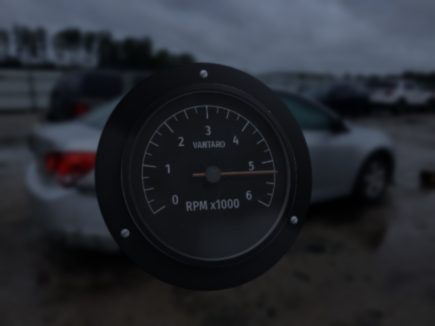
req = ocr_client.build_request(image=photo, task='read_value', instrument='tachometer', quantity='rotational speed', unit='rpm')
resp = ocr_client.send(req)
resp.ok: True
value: 5250 rpm
